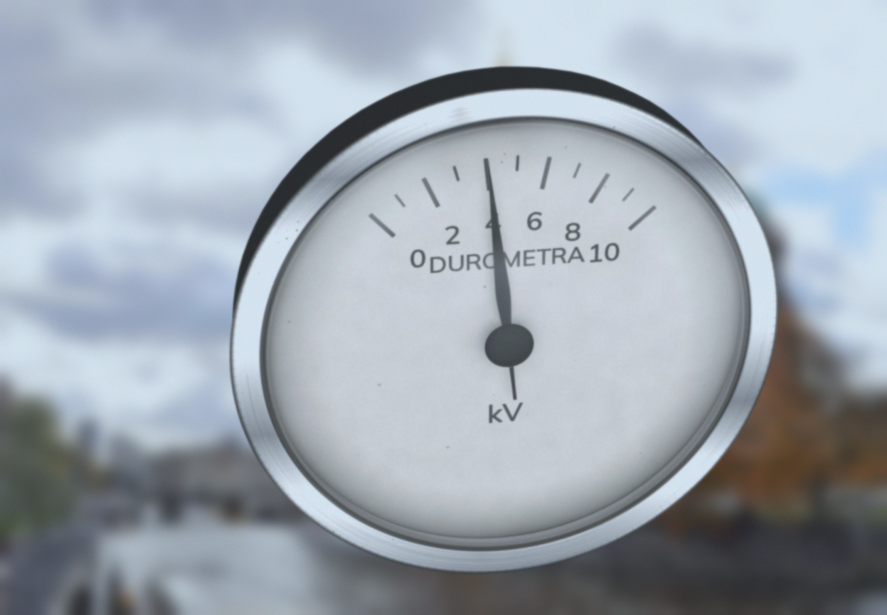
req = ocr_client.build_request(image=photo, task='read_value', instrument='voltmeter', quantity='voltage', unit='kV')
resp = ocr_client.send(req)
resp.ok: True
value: 4 kV
